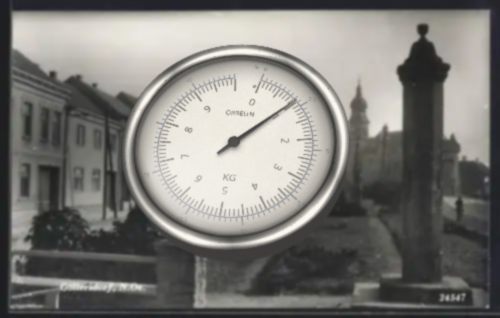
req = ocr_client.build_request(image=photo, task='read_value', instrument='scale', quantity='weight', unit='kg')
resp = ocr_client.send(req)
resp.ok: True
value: 1 kg
